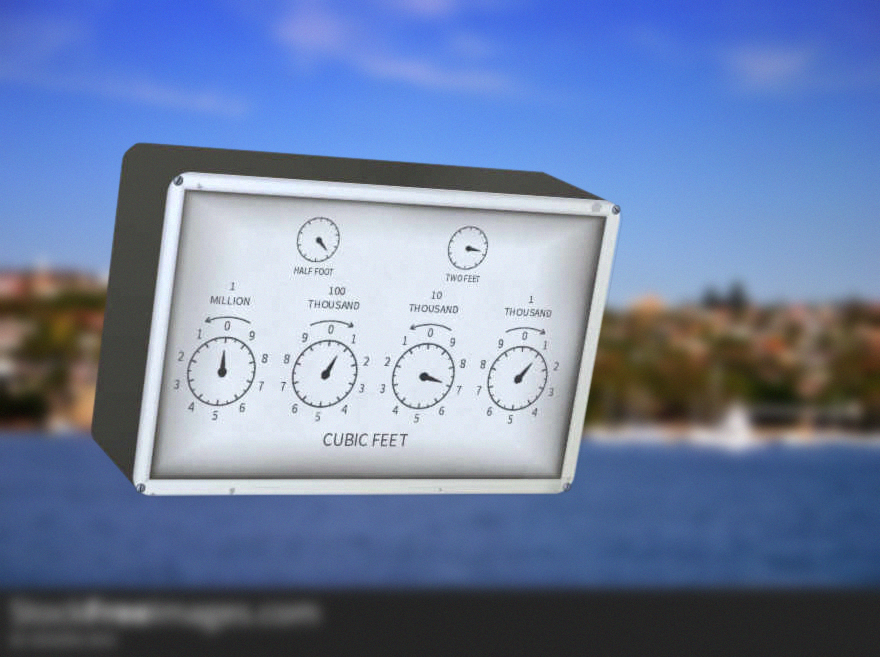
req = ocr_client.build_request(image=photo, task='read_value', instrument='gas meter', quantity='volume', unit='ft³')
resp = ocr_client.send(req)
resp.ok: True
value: 7100 ft³
